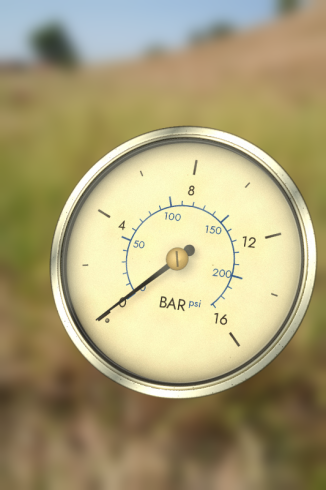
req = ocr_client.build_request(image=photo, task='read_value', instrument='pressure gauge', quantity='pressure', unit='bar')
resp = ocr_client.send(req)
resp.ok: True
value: 0 bar
